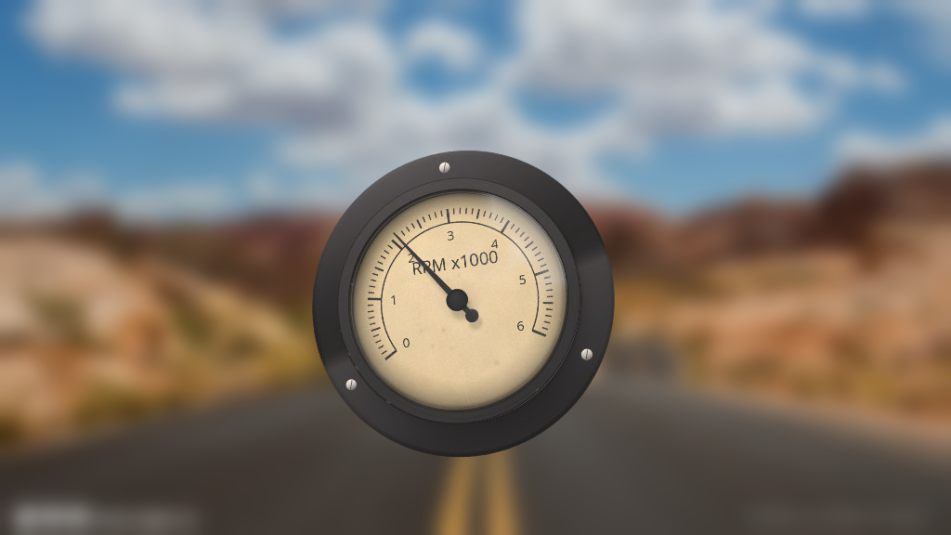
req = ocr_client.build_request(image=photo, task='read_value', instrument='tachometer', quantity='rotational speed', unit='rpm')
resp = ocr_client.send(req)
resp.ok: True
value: 2100 rpm
